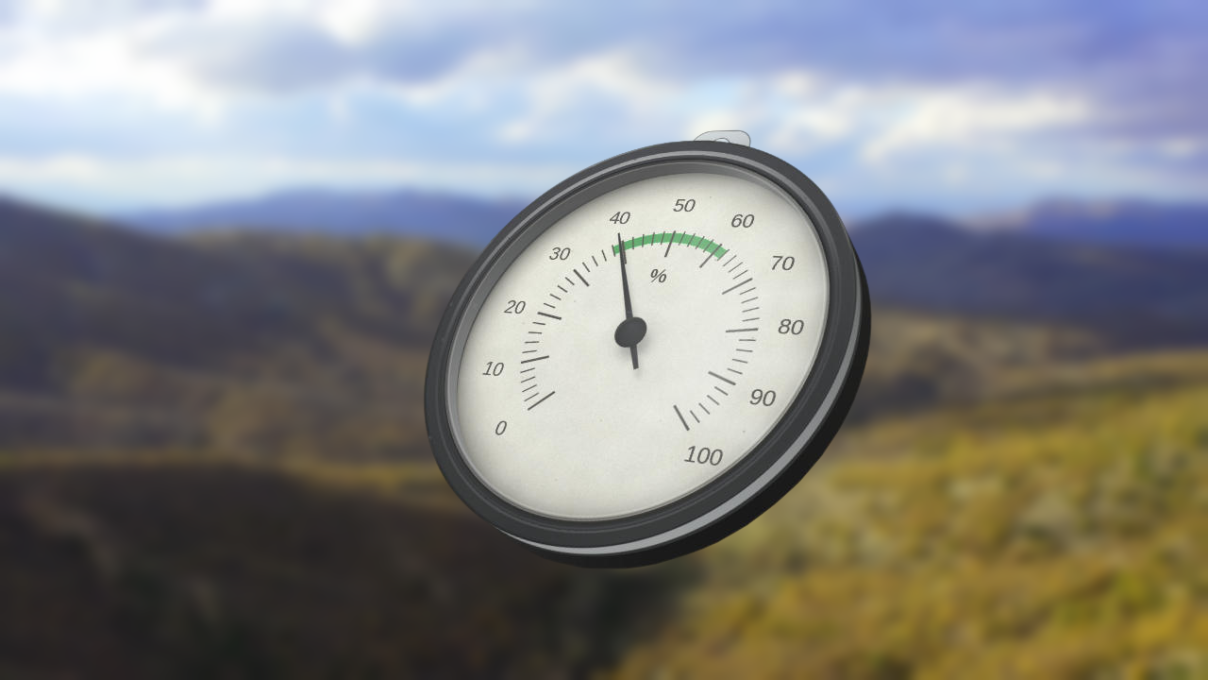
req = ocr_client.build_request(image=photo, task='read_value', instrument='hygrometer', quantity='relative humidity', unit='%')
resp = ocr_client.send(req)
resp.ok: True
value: 40 %
